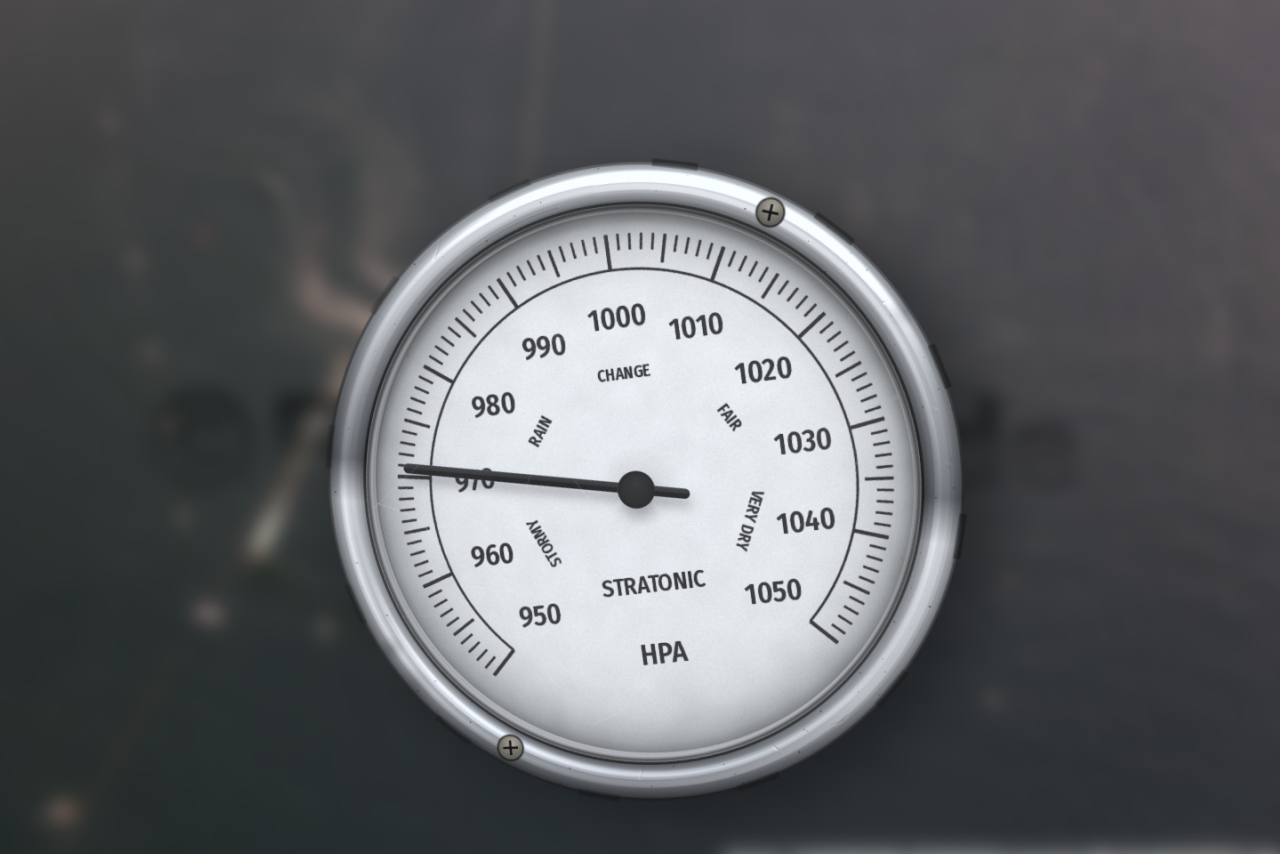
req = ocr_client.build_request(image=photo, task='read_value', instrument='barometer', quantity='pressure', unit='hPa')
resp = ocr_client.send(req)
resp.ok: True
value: 971 hPa
